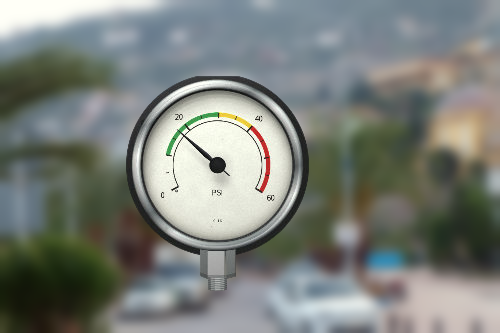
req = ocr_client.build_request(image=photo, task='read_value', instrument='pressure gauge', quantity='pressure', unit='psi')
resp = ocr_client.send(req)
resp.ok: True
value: 17.5 psi
